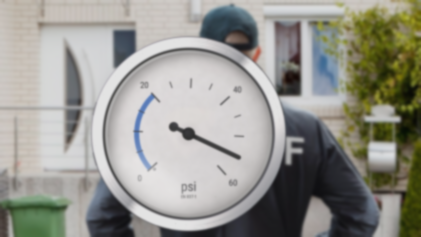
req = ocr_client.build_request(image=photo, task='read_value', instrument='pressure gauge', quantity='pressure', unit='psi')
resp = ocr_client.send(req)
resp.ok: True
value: 55 psi
